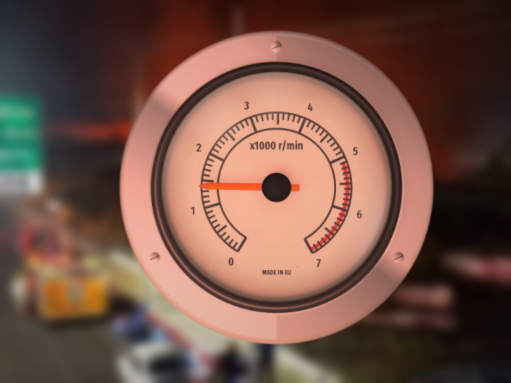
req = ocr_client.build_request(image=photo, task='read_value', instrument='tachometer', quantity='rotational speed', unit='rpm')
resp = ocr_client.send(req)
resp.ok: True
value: 1400 rpm
